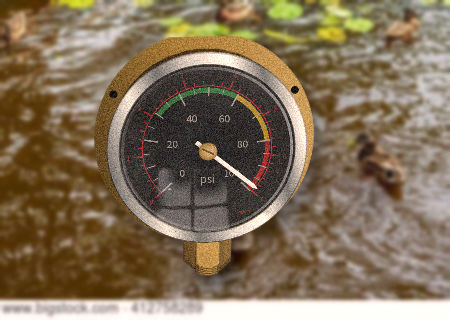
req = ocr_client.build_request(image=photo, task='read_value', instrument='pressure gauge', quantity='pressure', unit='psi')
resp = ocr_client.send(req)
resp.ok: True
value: 97.5 psi
